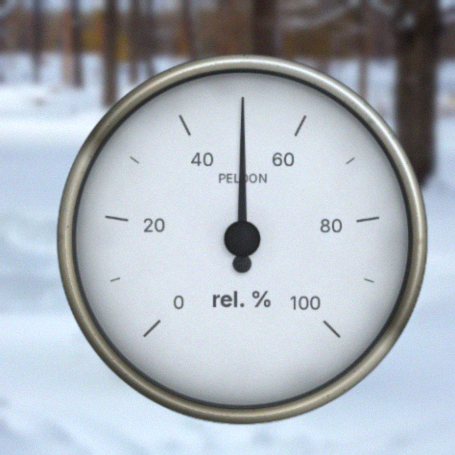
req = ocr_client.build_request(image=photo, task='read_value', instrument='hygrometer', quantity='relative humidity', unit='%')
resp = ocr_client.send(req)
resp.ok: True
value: 50 %
